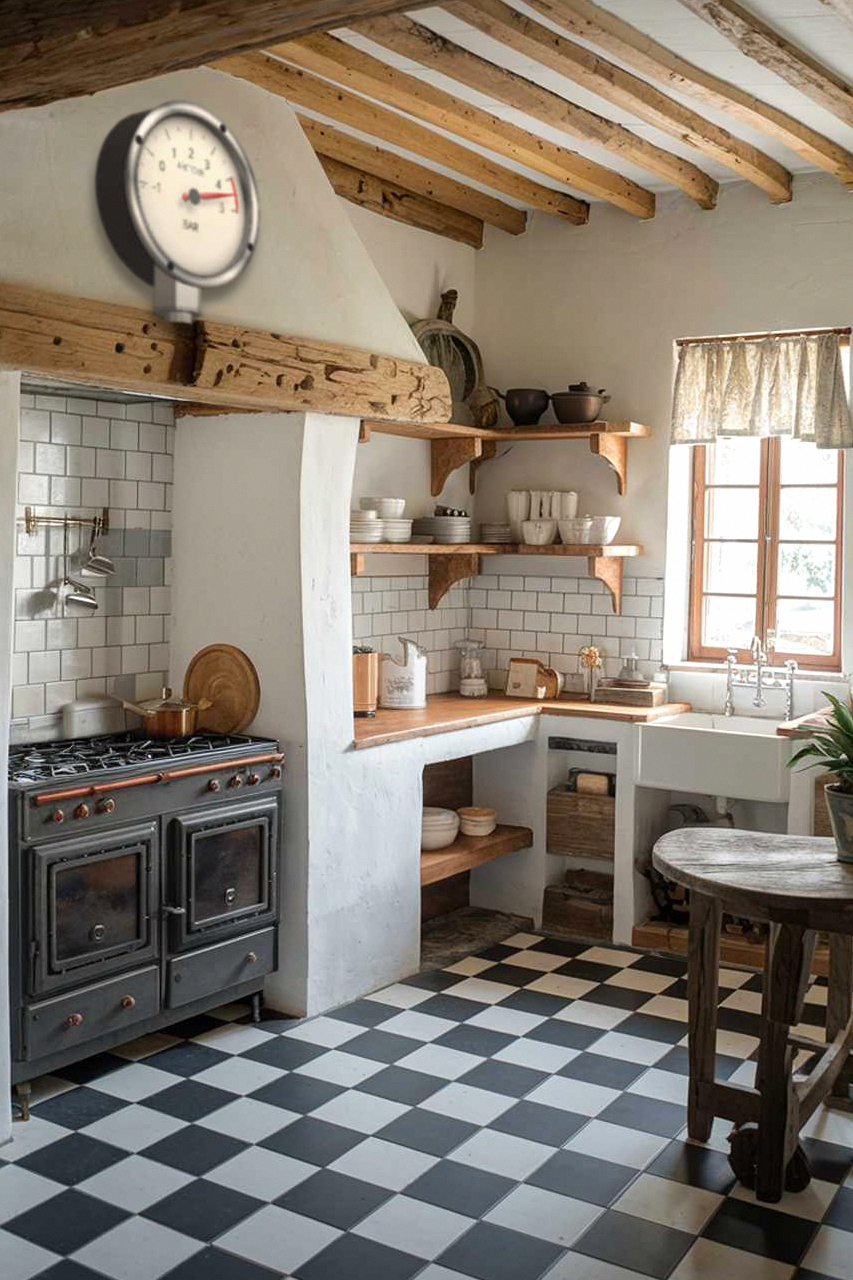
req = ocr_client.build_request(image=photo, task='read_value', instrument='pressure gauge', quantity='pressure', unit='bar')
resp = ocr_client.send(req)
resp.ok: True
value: 4.5 bar
